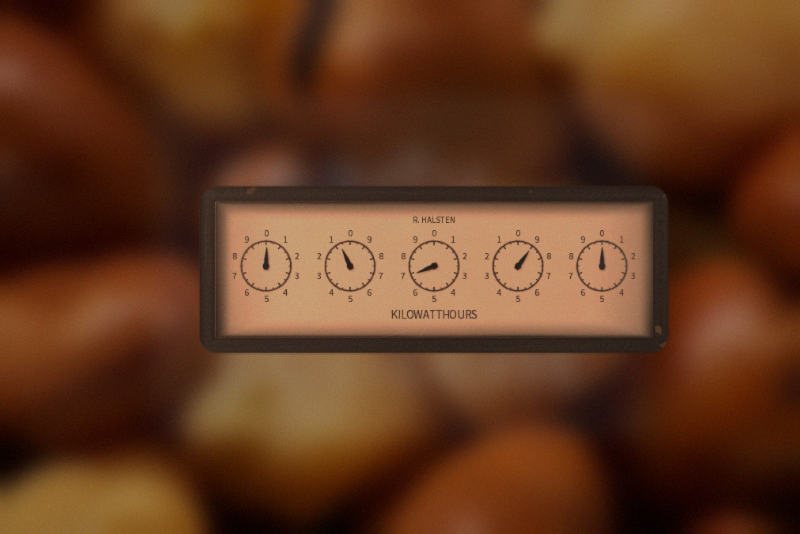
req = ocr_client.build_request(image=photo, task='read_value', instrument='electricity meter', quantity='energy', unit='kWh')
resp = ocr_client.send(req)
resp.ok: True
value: 690 kWh
